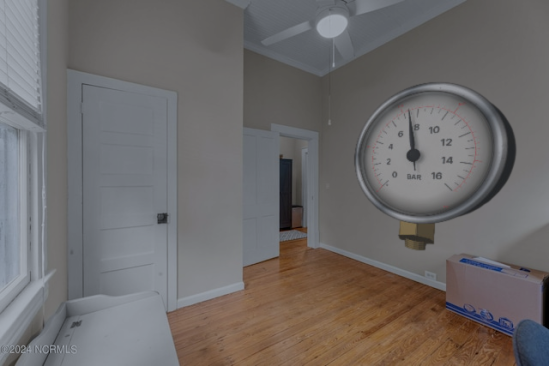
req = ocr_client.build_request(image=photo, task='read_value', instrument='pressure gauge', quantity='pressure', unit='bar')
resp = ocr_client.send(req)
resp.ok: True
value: 7.5 bar
